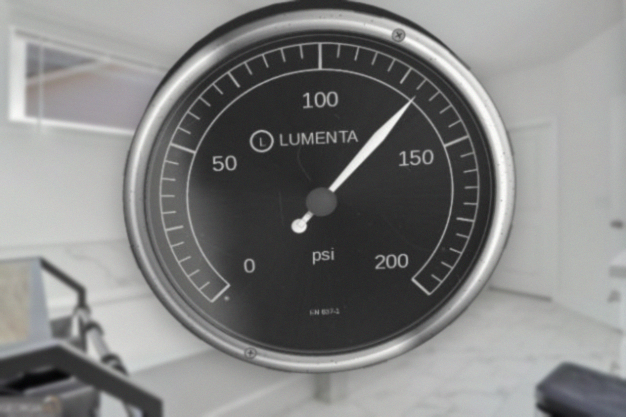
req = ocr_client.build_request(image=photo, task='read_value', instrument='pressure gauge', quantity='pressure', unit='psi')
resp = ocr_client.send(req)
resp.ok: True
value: 130 psi
